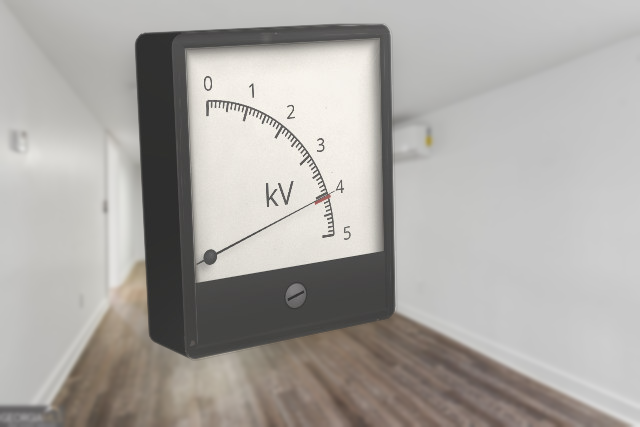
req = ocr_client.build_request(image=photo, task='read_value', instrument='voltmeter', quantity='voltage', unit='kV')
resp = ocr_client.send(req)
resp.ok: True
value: 4 kV
